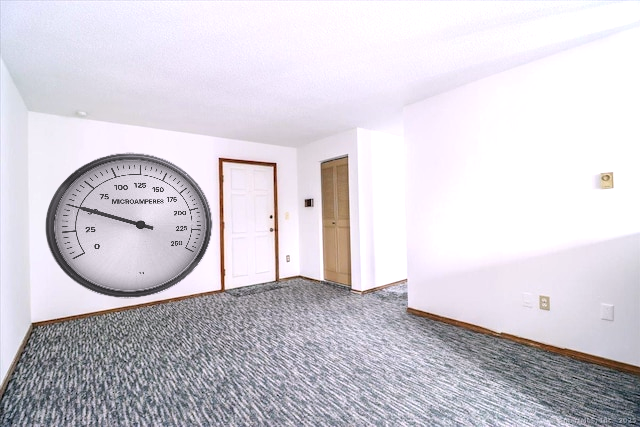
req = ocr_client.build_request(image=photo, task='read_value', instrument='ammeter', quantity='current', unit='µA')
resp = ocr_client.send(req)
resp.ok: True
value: 50 µA
